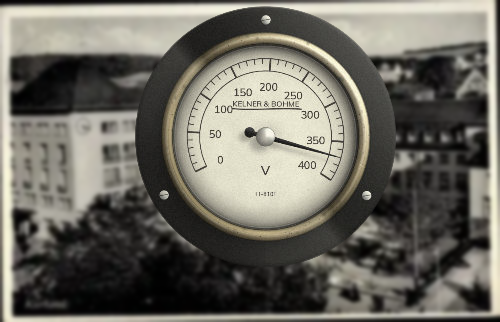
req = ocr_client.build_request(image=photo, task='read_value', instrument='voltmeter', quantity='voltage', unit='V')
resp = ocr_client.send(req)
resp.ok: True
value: 370 V
